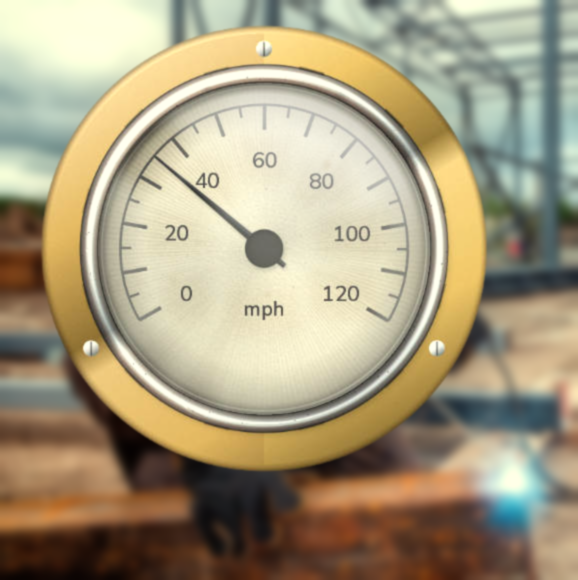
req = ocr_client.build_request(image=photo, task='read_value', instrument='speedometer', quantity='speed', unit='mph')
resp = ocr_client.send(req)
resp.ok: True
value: 35 mph
